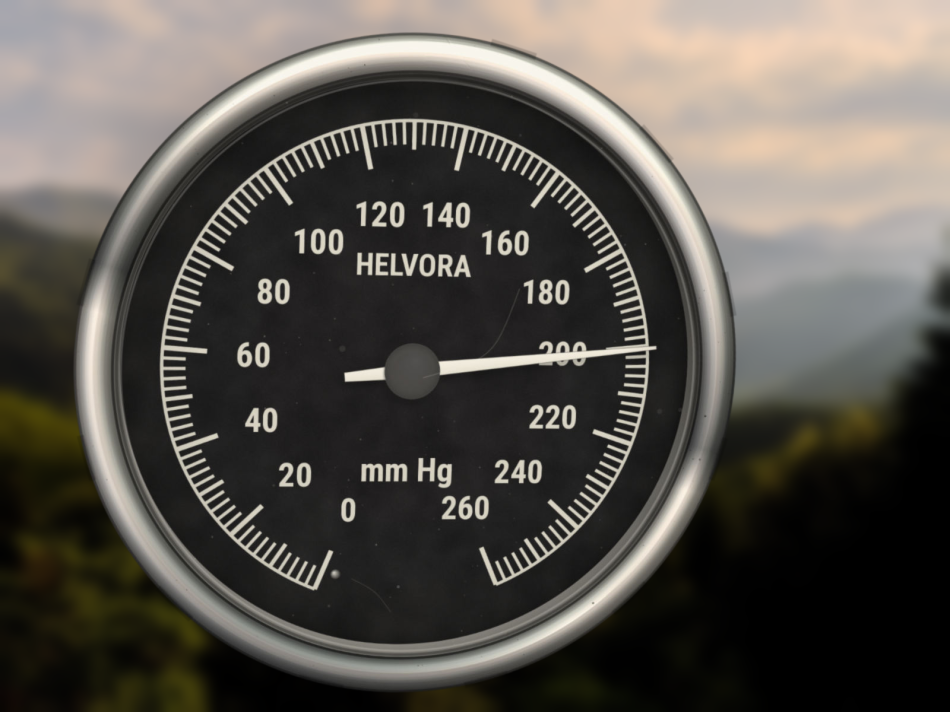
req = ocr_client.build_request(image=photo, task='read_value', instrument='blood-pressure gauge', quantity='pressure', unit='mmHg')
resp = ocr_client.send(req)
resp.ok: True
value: 200 mmHg
